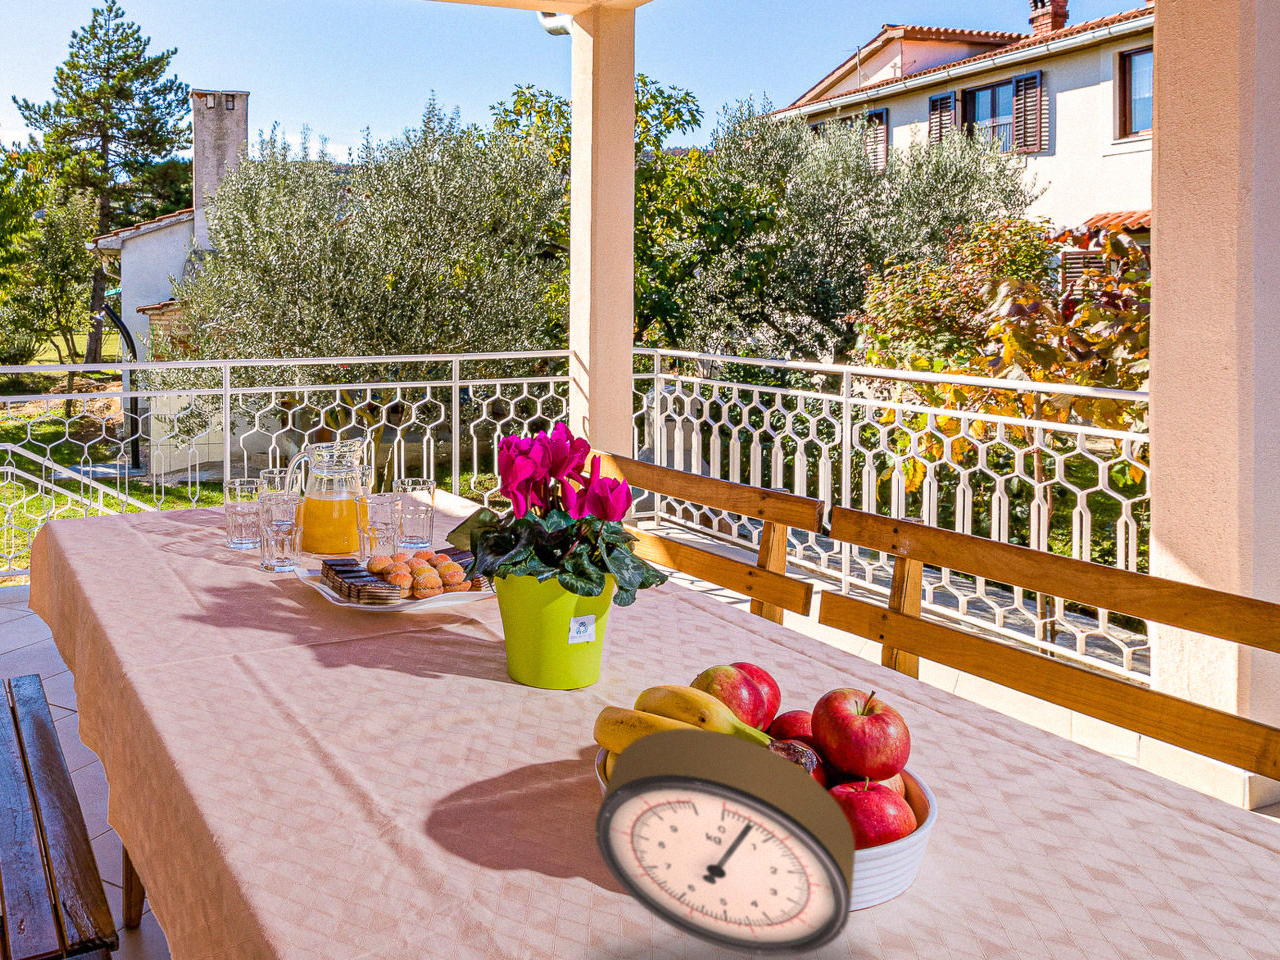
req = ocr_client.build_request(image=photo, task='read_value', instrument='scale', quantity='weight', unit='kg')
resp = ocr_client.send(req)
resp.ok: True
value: 0.5 kg
